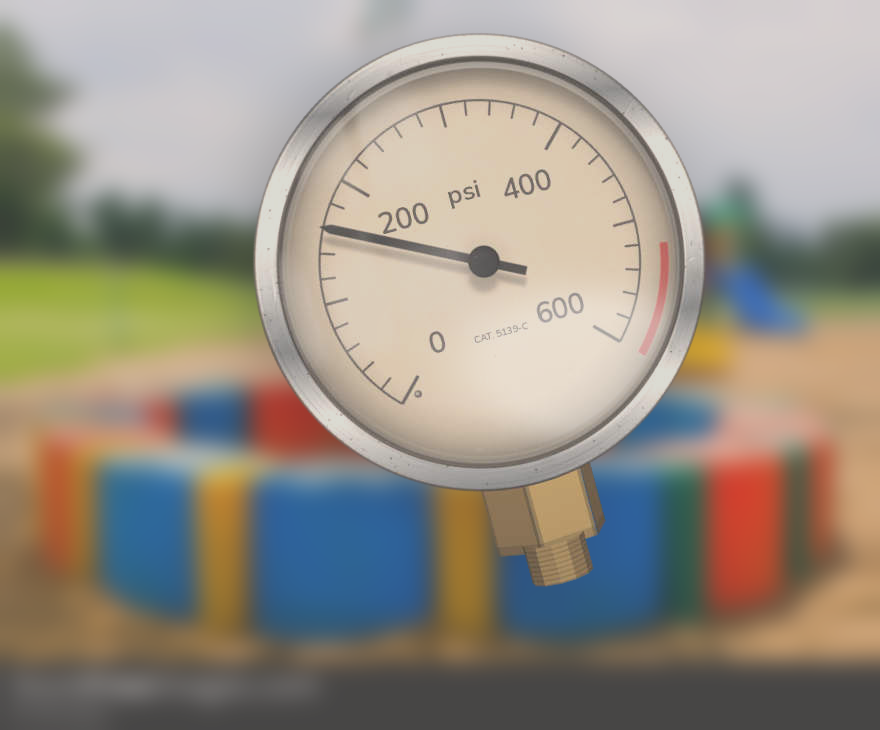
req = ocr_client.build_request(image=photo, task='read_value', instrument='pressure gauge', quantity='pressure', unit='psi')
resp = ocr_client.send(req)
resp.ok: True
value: 160 psi
